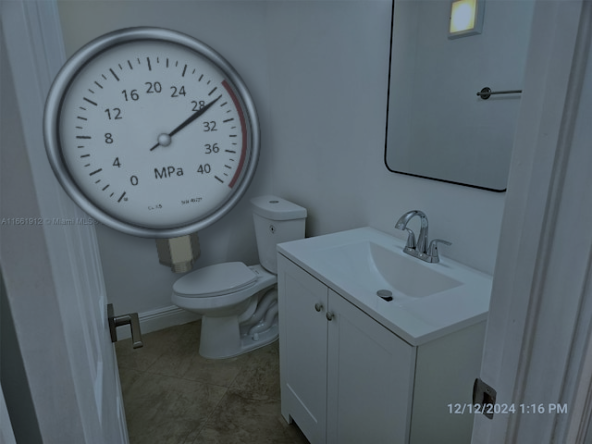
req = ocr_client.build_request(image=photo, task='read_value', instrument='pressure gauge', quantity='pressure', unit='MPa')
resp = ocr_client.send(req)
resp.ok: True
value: 29 MPa
